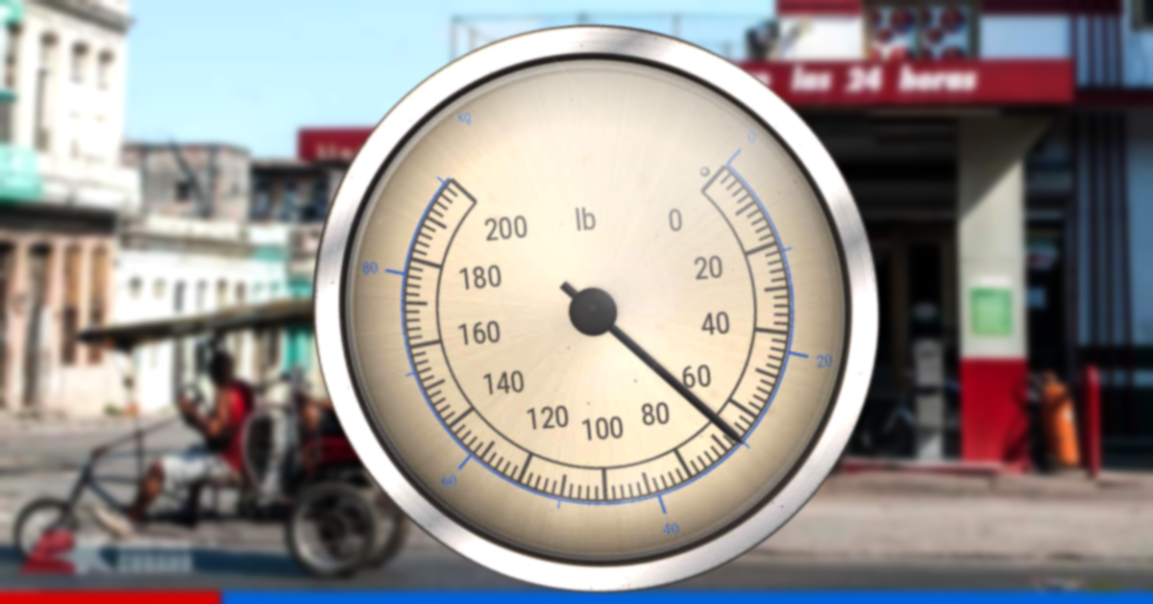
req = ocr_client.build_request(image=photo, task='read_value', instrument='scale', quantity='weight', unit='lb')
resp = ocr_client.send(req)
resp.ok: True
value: 66 lb
